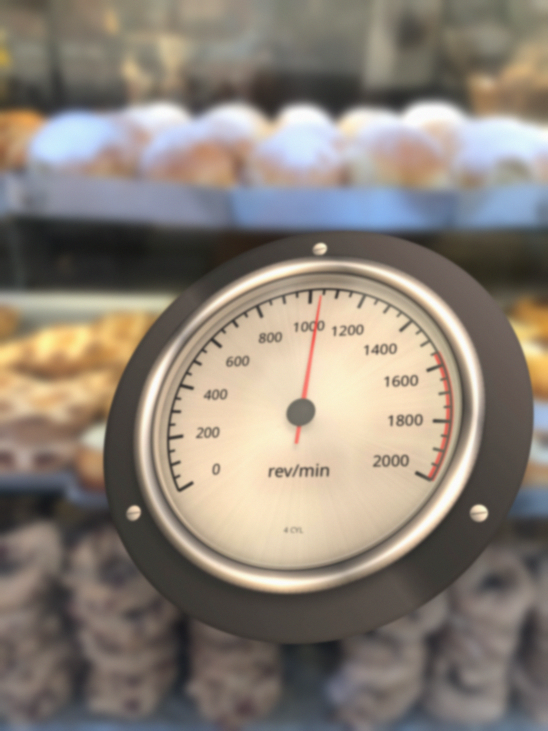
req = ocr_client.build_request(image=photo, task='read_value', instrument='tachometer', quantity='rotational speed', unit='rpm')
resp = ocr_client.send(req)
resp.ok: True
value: 1050 rpm
